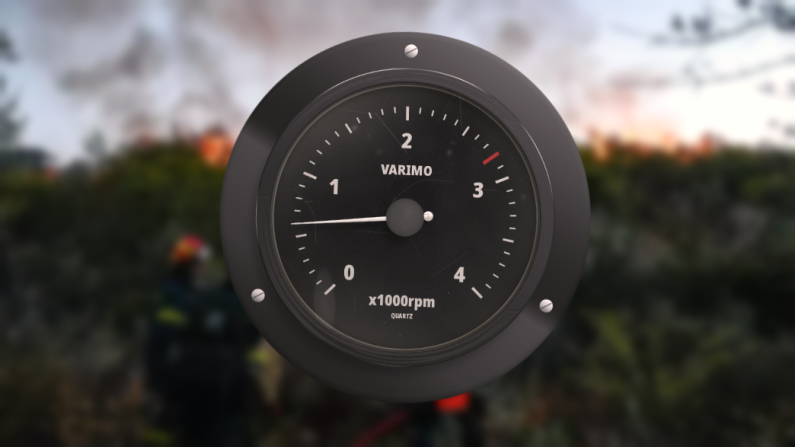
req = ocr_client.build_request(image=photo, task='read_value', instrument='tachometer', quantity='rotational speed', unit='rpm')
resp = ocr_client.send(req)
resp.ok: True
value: 600 rpm
